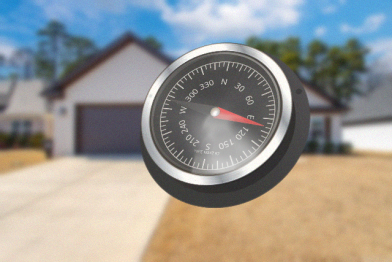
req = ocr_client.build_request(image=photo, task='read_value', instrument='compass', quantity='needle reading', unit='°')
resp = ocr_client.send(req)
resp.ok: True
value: 100 °
